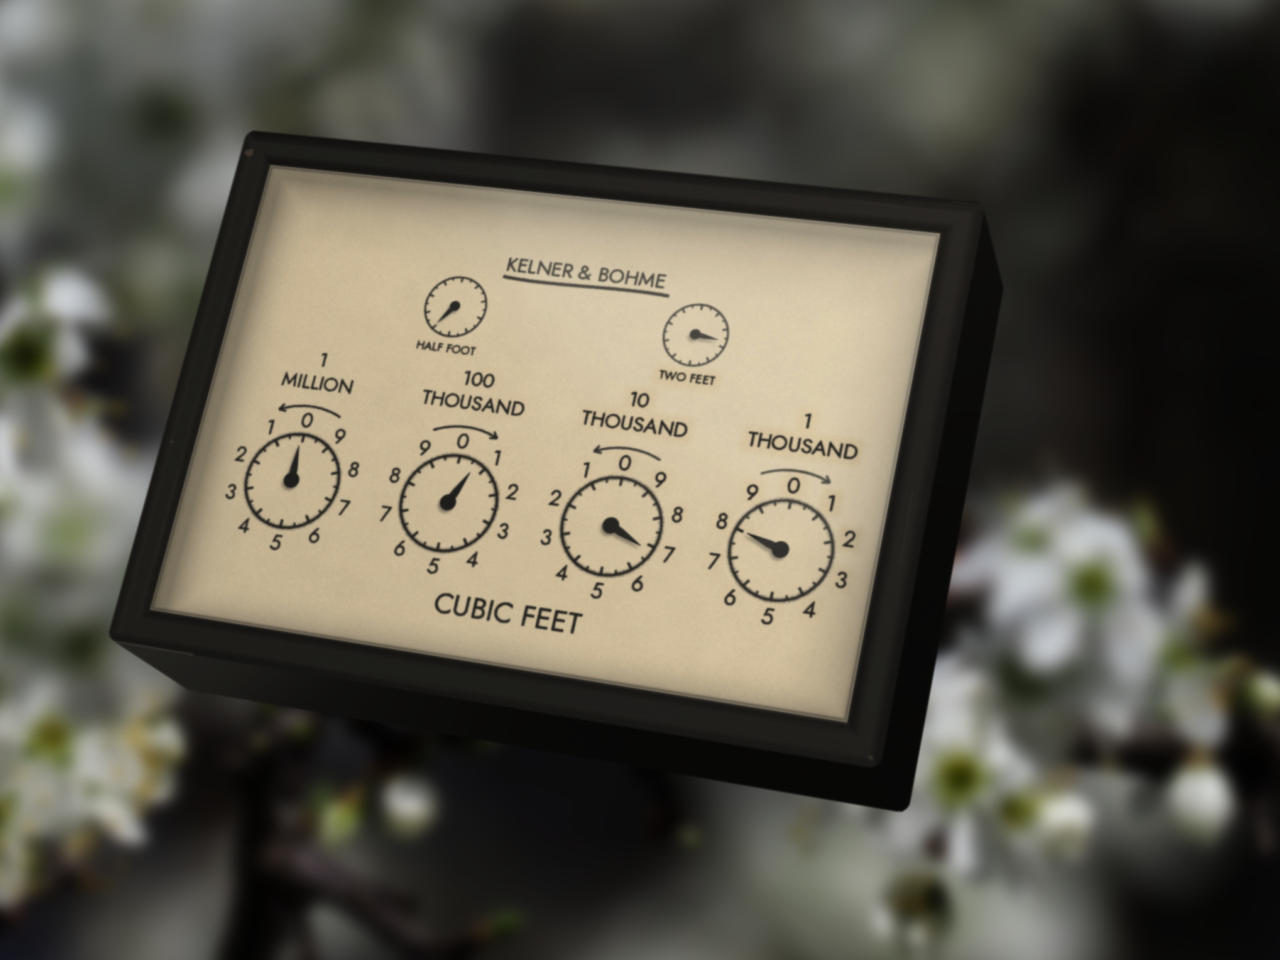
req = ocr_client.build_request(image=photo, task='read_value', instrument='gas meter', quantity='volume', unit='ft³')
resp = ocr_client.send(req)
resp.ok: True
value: 6800 ft³
